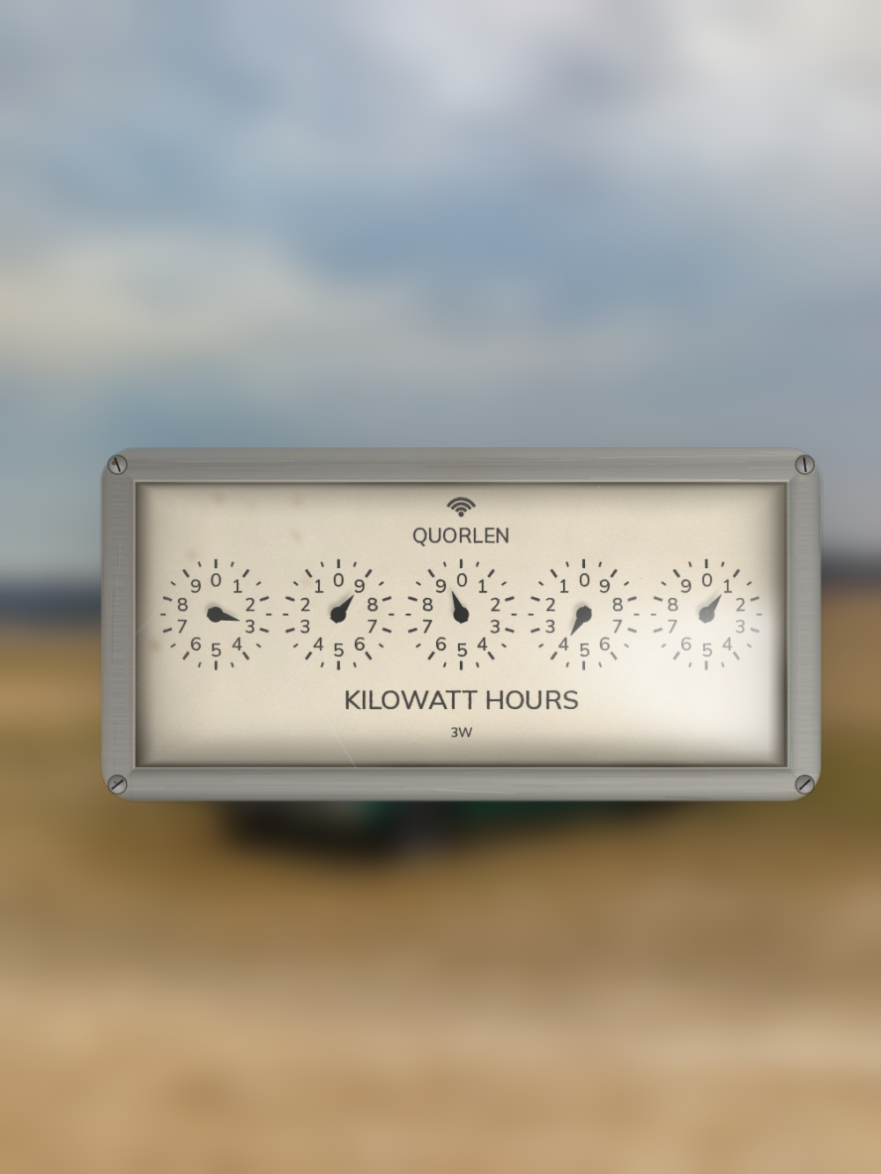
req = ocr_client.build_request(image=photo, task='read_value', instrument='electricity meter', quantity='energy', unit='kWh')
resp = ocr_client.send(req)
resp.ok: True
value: 28941 kWh
